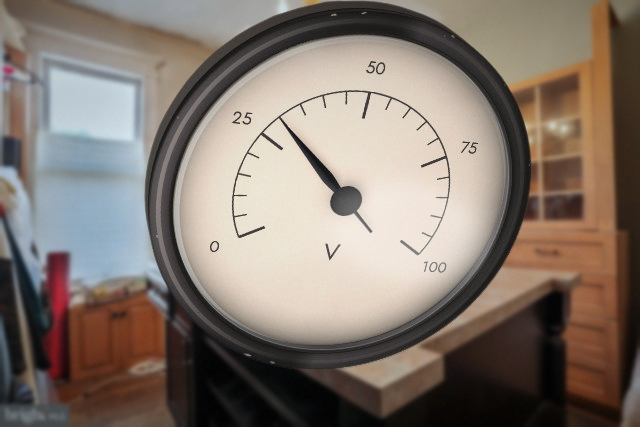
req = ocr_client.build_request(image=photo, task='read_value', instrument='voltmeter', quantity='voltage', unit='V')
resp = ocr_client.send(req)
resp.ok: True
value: 30 V
